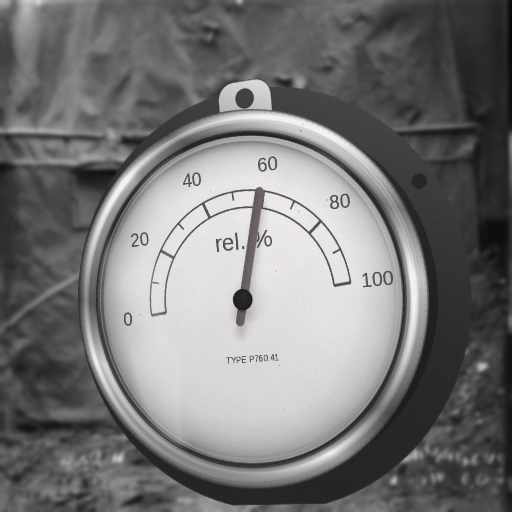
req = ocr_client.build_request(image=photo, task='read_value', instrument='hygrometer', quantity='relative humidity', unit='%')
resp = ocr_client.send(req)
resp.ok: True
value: 60 %
